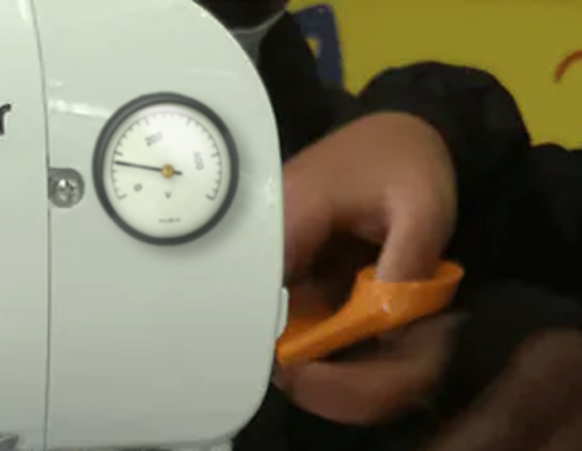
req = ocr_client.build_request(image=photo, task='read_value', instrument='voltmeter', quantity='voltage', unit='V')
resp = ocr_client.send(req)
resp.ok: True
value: 80 V
